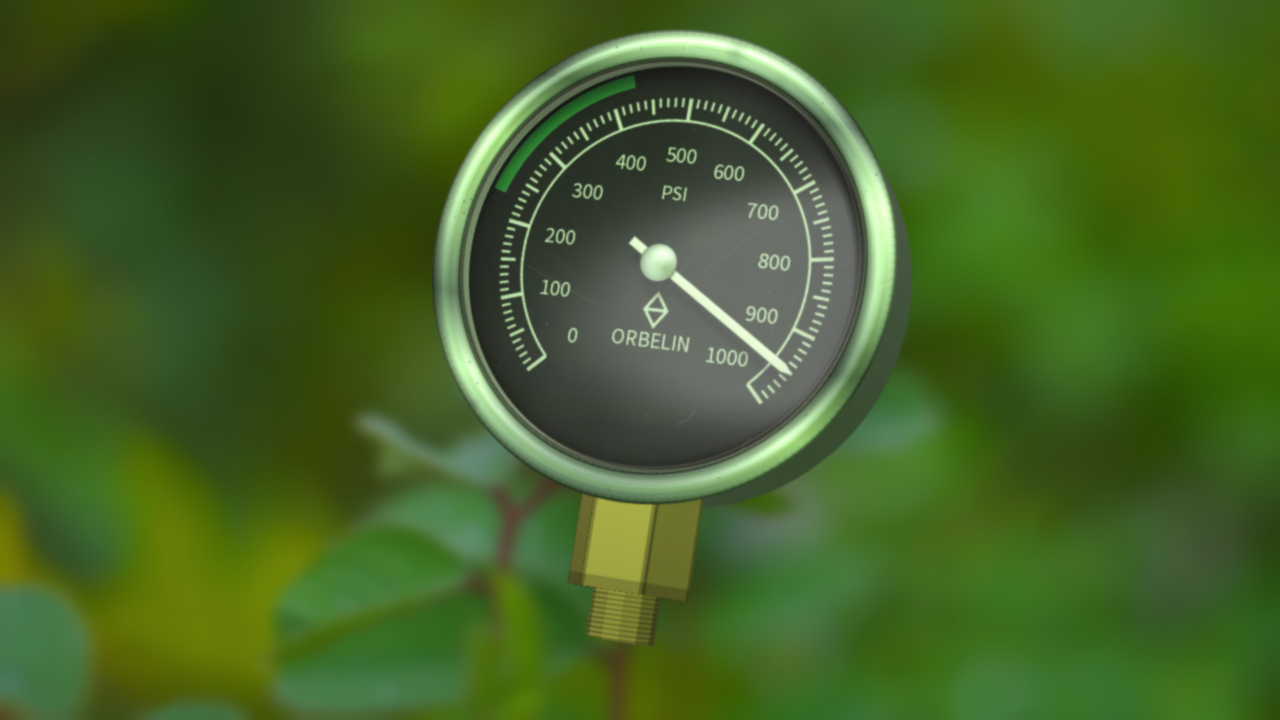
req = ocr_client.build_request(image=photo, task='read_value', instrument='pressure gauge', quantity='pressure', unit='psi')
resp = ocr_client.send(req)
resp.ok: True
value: 950 psi
